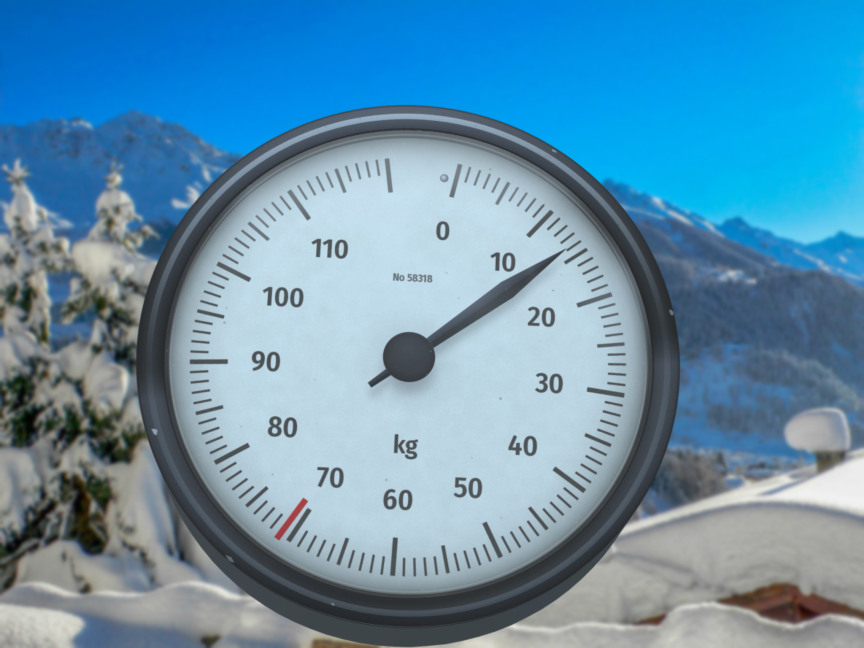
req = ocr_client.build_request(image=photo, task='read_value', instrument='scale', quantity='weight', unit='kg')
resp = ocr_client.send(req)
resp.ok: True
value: 14 kg
